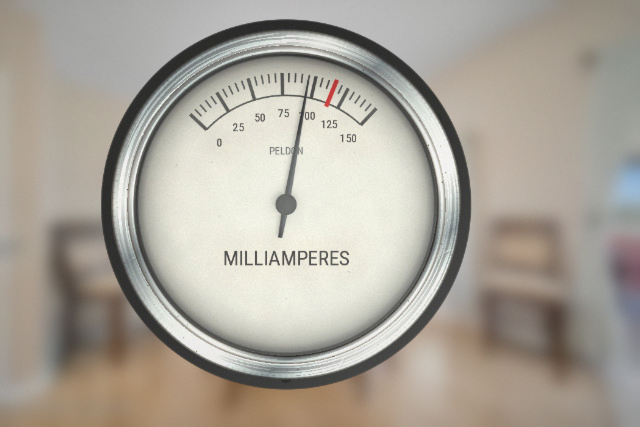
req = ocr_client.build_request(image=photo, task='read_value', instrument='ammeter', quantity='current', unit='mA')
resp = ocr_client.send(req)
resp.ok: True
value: 95 mA
